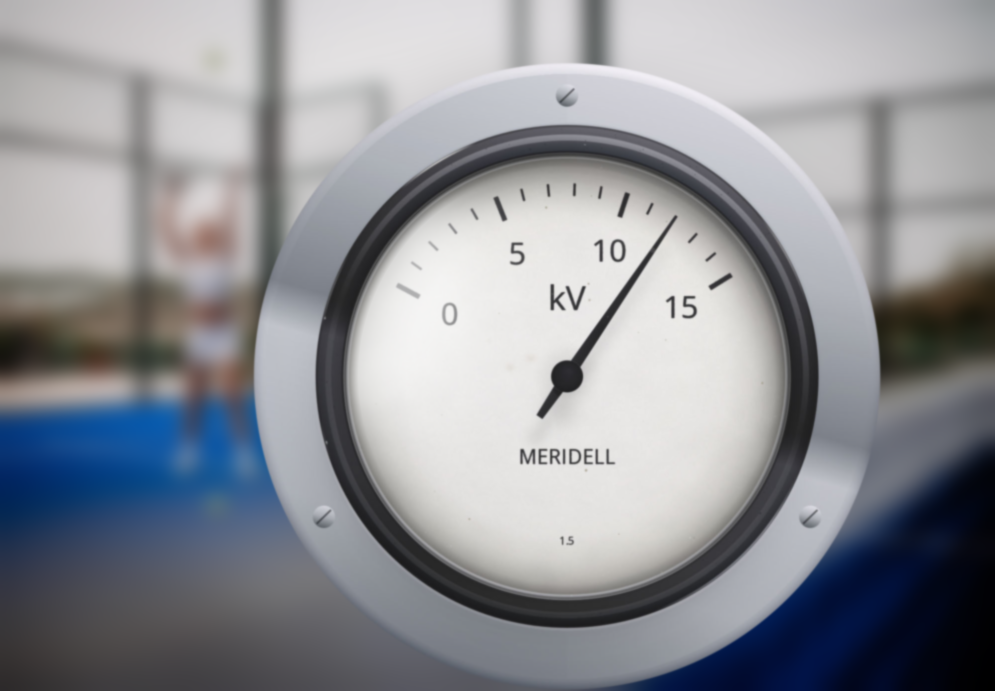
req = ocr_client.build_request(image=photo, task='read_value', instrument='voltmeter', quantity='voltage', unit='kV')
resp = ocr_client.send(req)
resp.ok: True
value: 12 kV
